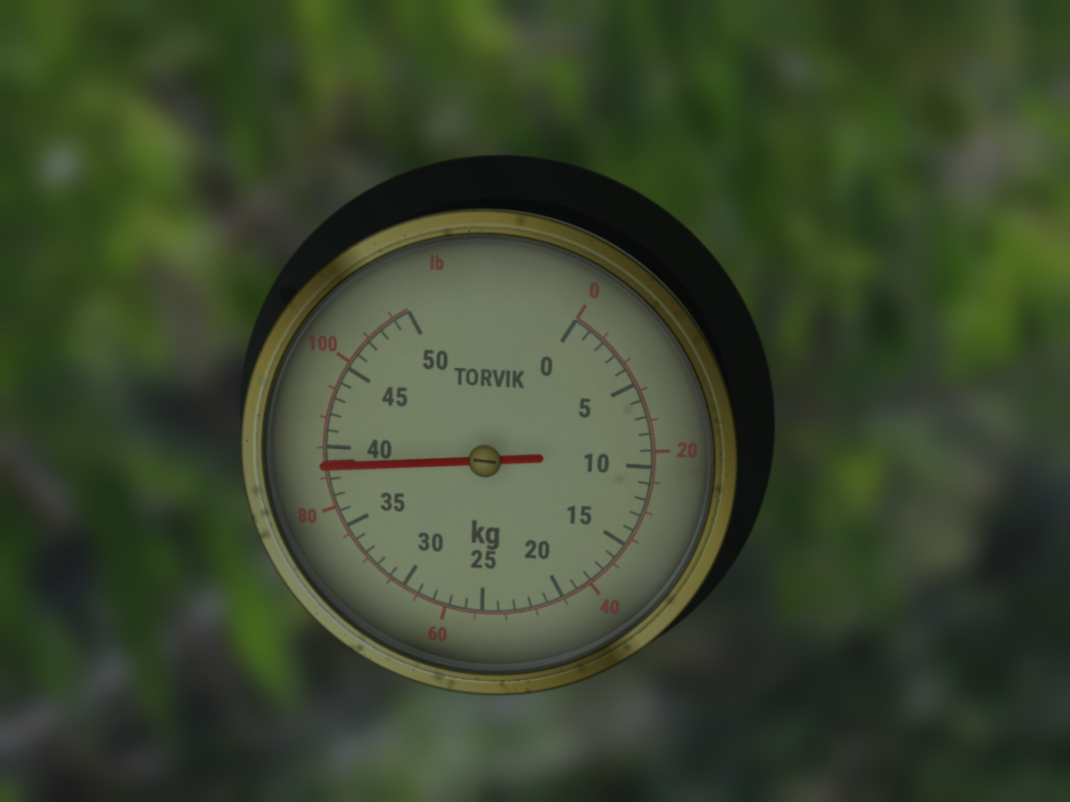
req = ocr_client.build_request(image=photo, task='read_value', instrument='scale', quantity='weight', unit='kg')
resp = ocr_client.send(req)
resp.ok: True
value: 39 kg
